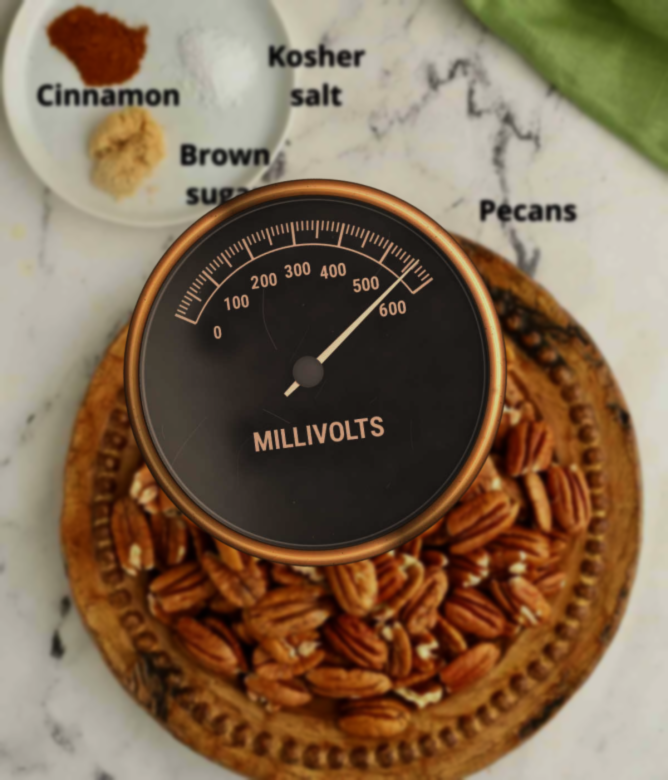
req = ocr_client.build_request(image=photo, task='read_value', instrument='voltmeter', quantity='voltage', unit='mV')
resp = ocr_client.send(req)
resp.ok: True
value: 560 mV
